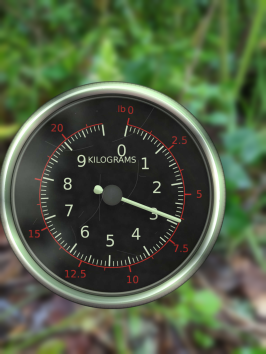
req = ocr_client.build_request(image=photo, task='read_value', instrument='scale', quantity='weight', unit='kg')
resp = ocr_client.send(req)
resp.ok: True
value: 2.9 kg
